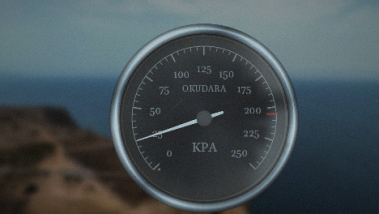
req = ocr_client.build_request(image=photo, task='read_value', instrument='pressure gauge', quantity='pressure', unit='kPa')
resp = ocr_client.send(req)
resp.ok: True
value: 25 kPa
